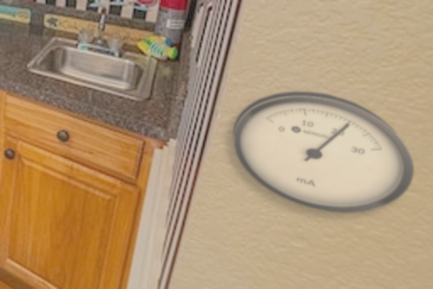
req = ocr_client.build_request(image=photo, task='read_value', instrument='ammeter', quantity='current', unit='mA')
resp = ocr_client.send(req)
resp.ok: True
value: 20 mA
